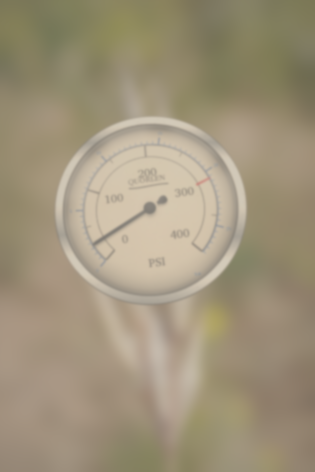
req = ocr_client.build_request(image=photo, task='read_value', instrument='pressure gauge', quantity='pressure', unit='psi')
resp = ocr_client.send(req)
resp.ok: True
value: 25 psi
